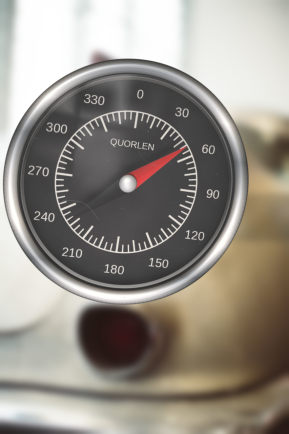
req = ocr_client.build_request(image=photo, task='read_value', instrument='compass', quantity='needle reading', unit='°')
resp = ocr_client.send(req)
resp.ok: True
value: 50 °
